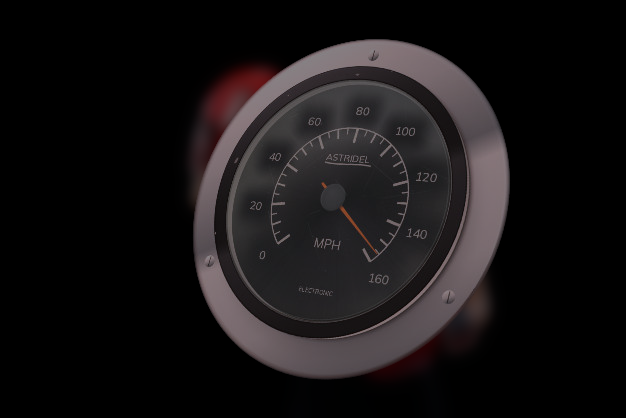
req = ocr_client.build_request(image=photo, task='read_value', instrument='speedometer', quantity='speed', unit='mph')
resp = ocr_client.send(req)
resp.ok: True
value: 155 mph
